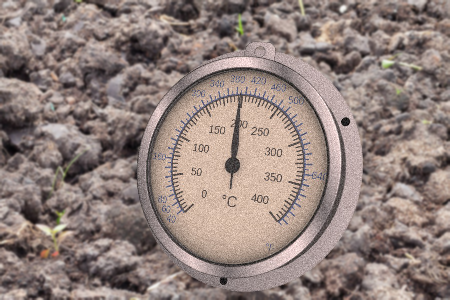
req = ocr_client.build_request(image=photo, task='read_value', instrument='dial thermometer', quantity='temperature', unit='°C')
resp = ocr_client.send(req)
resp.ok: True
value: 200 °C
